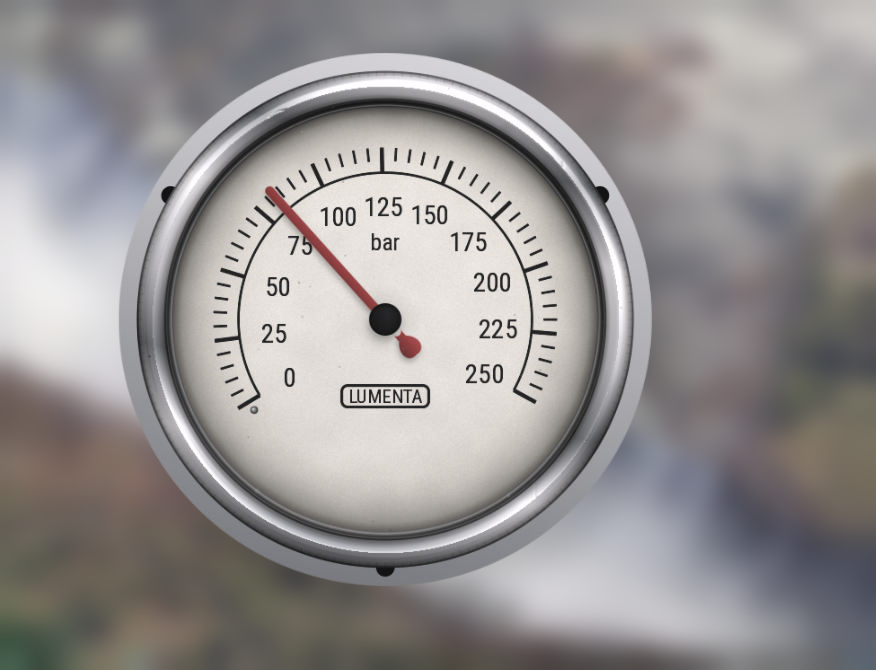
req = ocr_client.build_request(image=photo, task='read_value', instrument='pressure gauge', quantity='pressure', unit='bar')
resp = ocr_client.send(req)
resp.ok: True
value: 82.5 bar
